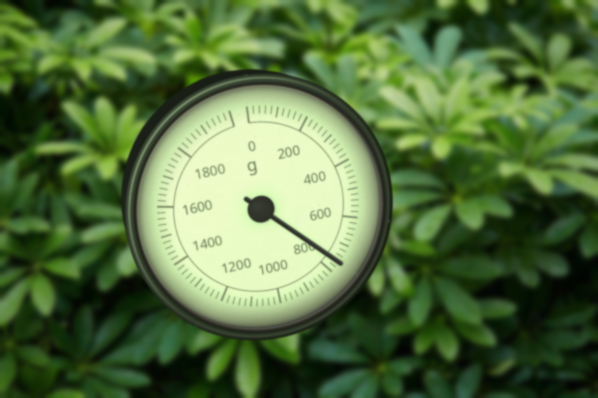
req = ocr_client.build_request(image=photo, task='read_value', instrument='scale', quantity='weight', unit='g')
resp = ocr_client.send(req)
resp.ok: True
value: 760 g
